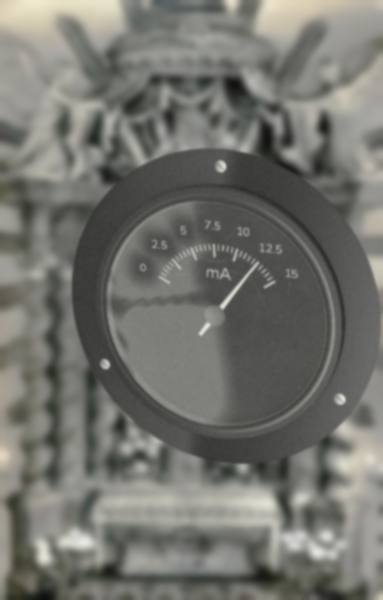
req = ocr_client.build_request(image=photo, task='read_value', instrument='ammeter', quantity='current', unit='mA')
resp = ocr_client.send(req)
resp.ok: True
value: 12.5 mA
